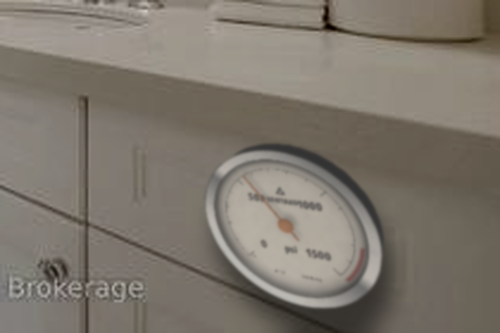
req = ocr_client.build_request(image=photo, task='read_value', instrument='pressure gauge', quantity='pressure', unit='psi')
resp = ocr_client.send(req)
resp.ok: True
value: 550 psi
